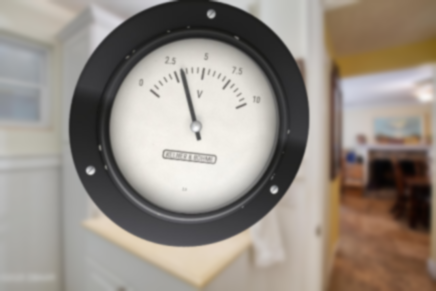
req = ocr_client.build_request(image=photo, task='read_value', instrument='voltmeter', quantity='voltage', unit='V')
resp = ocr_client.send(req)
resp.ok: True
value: 3 V
